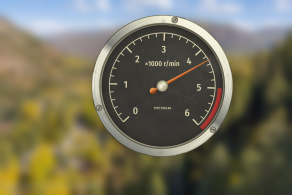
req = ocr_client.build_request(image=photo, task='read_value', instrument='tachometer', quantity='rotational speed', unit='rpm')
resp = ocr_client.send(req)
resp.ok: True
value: 4300 rpm
